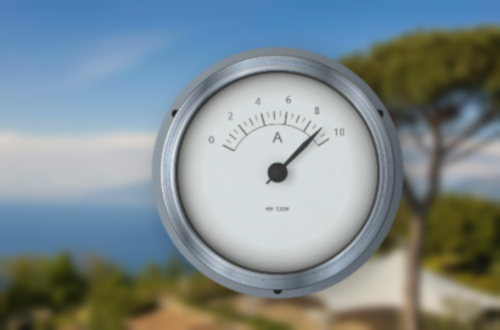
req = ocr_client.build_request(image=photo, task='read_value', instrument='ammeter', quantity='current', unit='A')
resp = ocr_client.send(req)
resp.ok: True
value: 9 A
